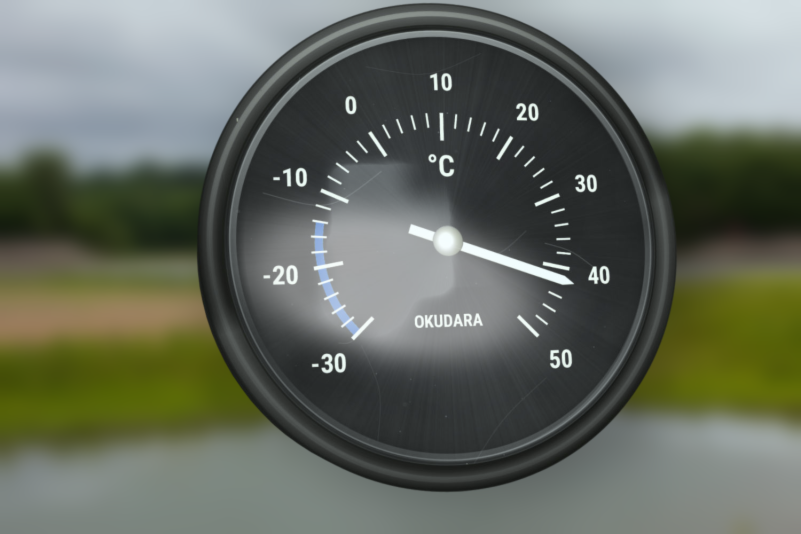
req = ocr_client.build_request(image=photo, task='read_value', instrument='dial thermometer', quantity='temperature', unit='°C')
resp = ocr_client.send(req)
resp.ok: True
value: 42 °C
